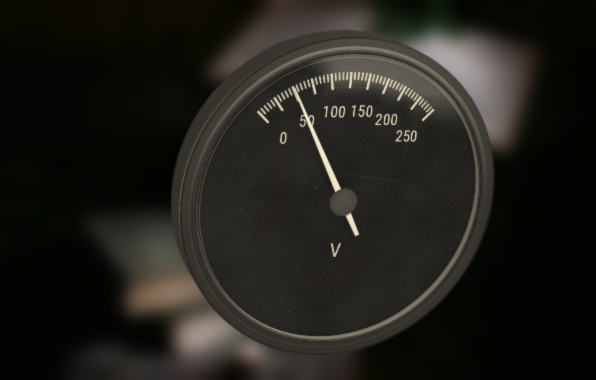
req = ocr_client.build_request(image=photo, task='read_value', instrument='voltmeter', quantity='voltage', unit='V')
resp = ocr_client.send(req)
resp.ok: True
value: 50 V
